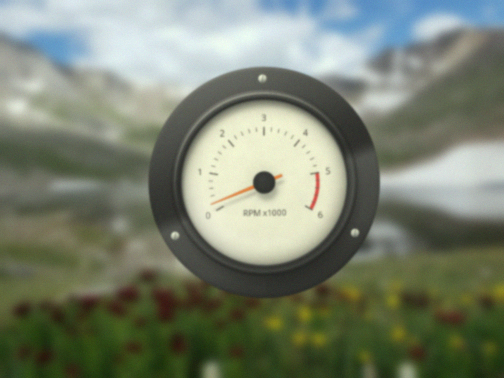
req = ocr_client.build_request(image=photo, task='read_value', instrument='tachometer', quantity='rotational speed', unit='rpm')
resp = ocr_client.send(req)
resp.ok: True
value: 200 rpm
